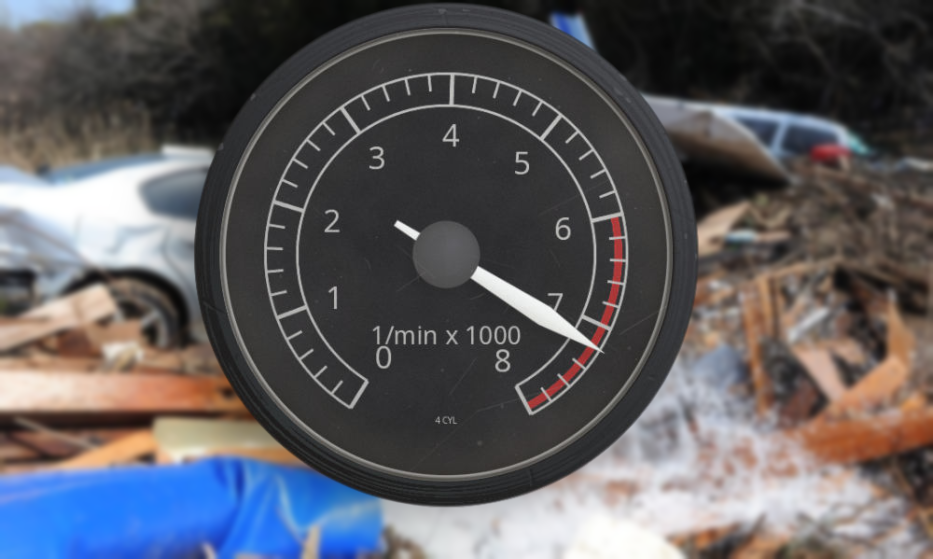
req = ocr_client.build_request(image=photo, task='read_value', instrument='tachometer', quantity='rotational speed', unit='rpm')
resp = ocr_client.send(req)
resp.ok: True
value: 7200 rpm
